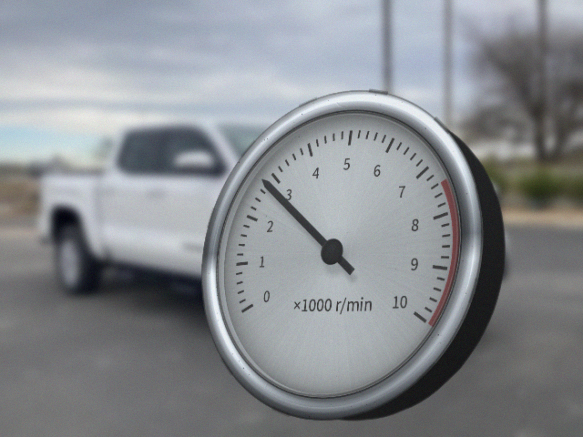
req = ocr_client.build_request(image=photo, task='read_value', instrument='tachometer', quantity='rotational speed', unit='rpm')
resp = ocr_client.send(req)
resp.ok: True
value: 2800 rpm
